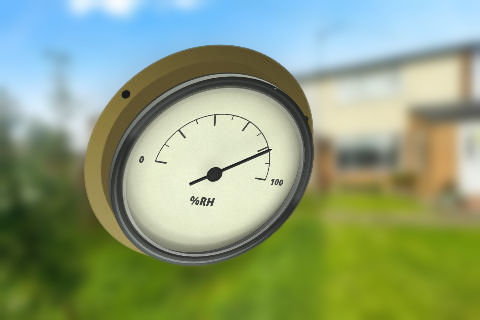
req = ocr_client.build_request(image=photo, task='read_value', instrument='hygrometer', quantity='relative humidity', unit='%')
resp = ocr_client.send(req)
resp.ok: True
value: 80 %
